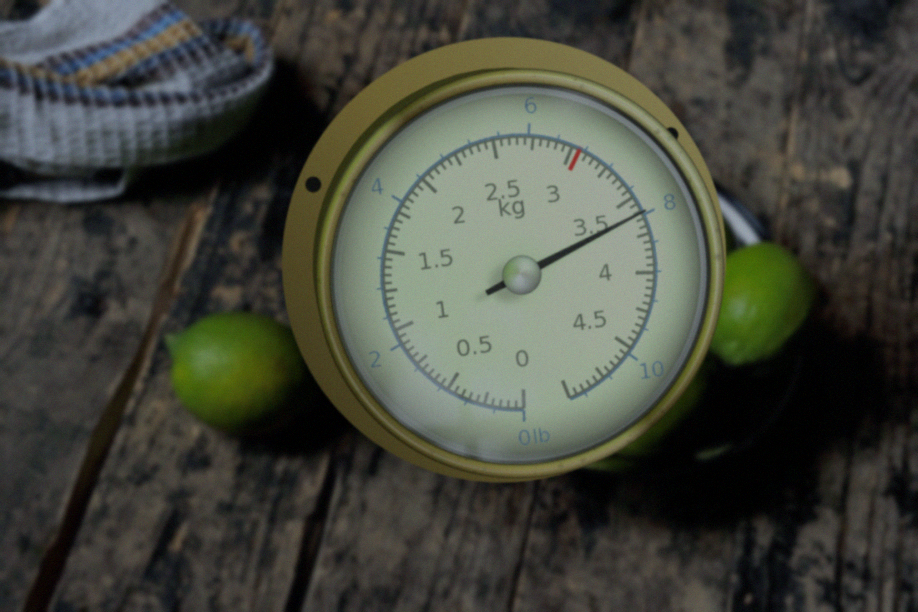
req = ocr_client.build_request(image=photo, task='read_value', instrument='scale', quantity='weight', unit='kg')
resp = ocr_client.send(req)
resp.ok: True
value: 3.6 kg
